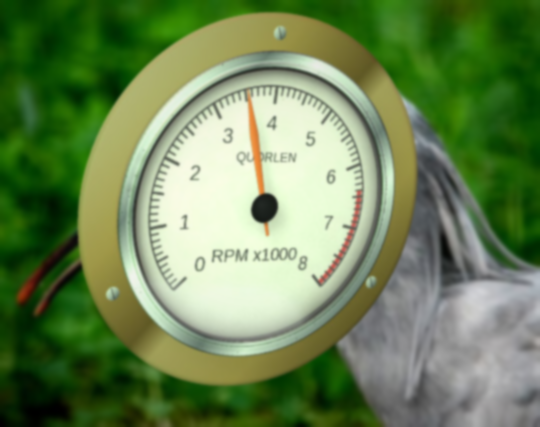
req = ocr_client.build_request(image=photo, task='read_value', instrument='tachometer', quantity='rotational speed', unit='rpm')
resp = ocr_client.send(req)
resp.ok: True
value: 3500 rpm
